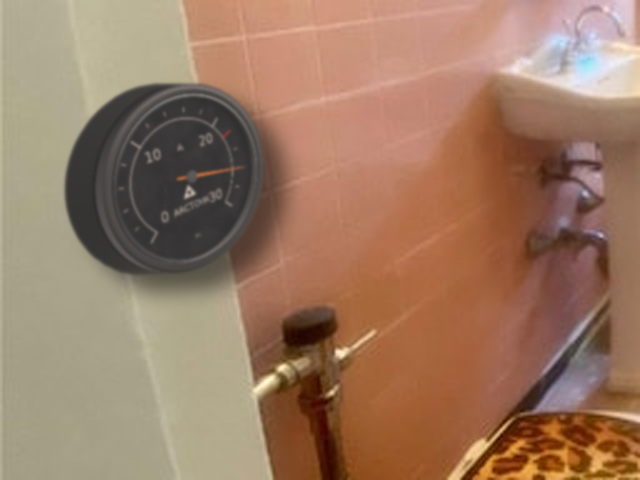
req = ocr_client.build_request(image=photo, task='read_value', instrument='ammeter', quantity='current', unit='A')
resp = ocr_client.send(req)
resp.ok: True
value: 26 A
